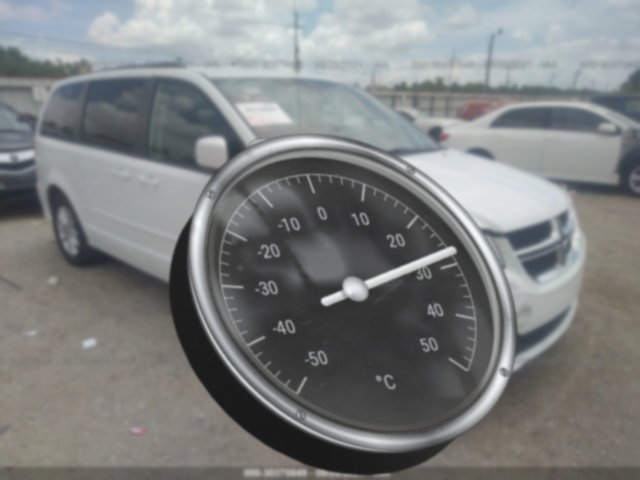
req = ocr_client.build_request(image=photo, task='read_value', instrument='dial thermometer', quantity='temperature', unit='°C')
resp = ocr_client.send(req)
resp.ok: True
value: 28 °C
